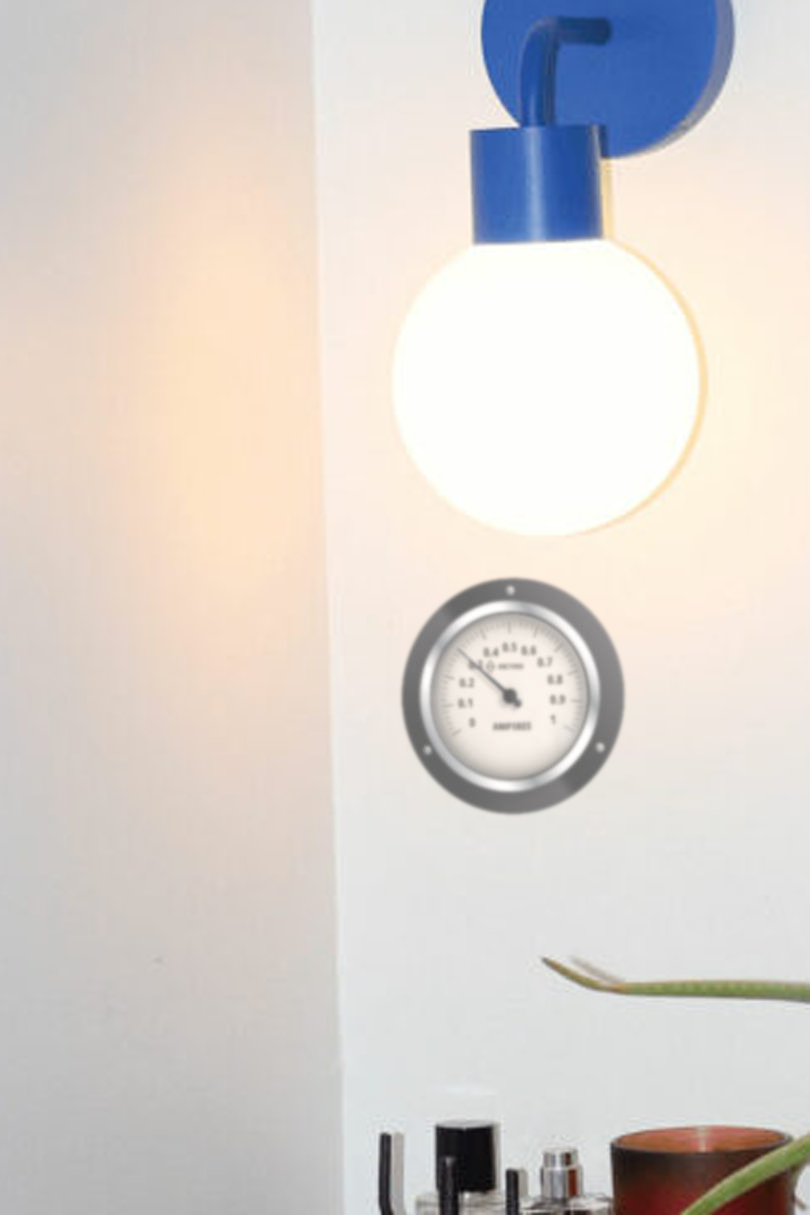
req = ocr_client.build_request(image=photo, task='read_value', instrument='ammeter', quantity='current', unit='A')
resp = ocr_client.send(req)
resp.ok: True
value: 0.3 A
